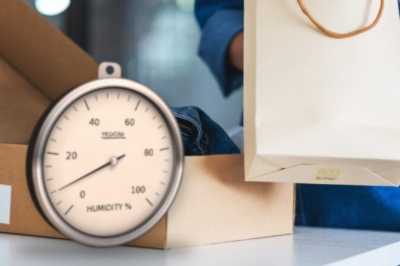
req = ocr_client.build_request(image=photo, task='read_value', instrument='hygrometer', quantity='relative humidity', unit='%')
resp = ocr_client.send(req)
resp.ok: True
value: 8 %
